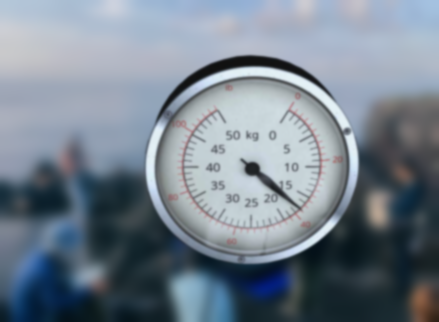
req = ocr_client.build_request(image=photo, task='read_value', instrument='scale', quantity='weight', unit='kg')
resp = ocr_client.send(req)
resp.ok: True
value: 17 kg
